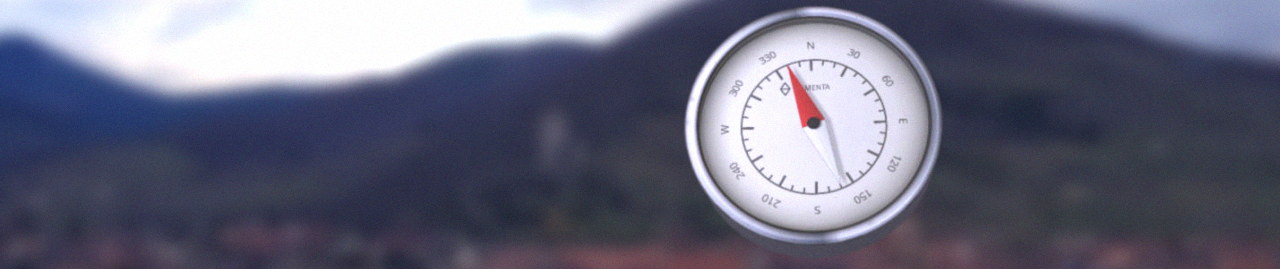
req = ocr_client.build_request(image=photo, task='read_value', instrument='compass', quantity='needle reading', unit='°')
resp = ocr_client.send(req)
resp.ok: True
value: 340 °
